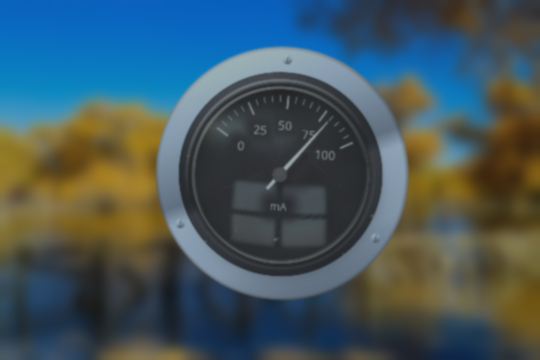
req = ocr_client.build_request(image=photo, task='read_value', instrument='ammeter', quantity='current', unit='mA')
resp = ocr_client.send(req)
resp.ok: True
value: 80 mA
